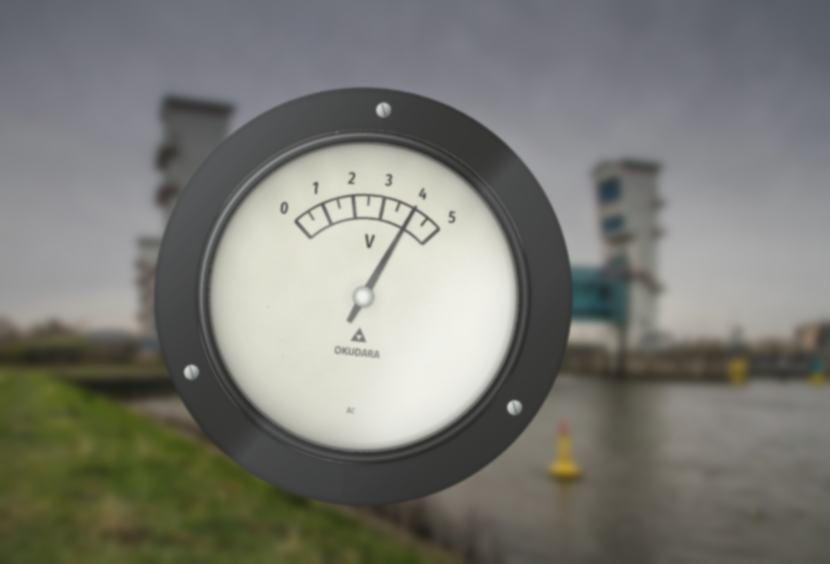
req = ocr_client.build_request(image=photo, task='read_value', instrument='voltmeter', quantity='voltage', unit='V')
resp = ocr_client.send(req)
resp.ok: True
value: 4 V
